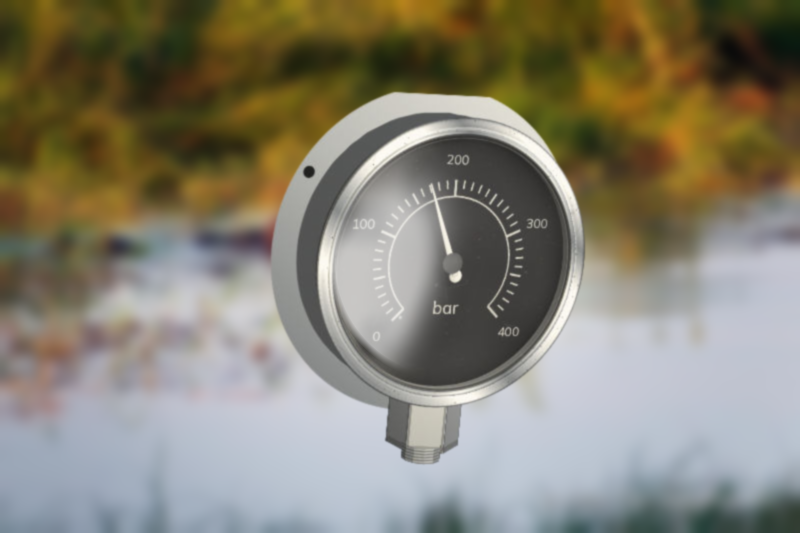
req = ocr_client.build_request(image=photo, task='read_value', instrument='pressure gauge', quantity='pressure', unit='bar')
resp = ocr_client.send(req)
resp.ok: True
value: 170 bar
